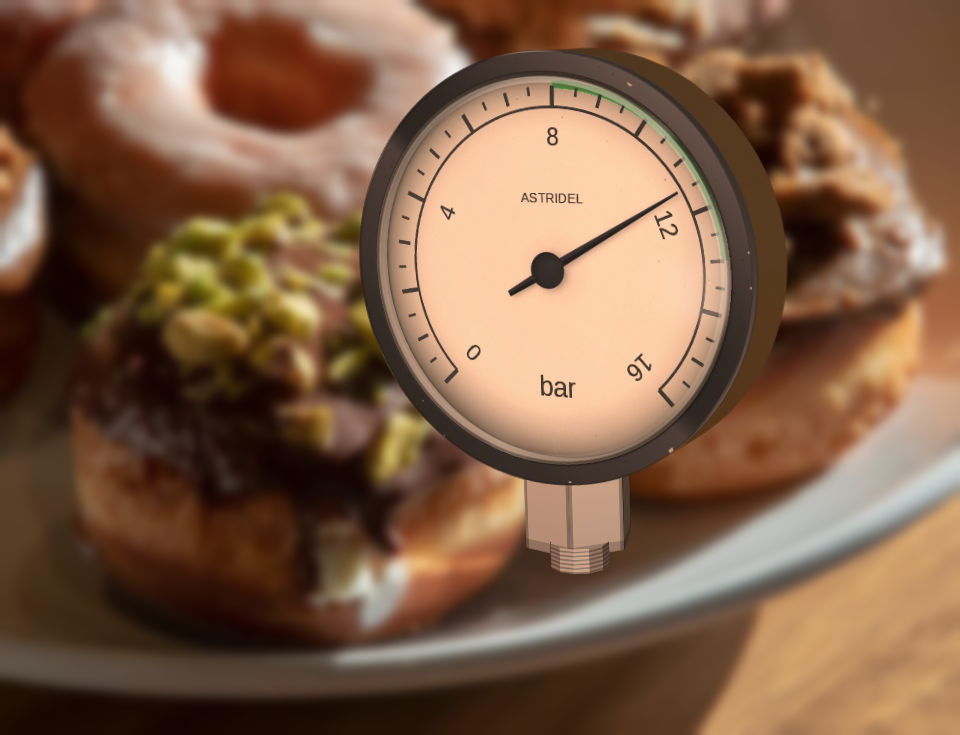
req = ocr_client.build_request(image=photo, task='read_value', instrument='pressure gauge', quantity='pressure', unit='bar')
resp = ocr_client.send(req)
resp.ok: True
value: 11.5 bar
